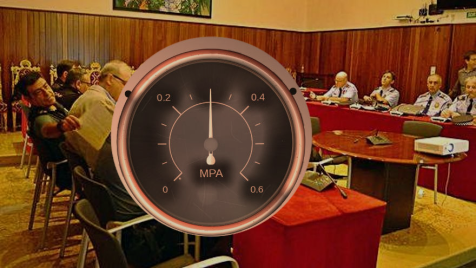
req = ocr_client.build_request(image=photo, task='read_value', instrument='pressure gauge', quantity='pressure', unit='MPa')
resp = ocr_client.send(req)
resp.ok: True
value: 0.3 MPa
